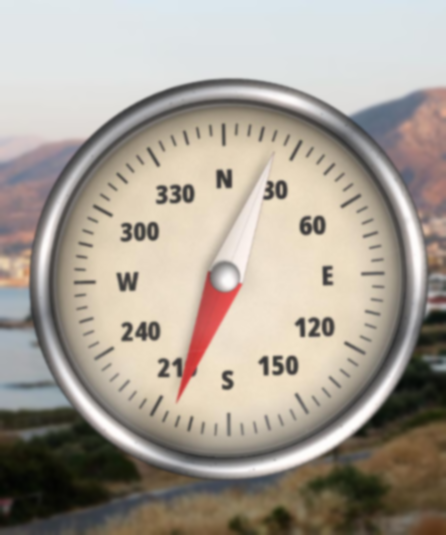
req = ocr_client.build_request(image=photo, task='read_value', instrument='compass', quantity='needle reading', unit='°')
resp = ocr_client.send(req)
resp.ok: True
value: 202.5 °
